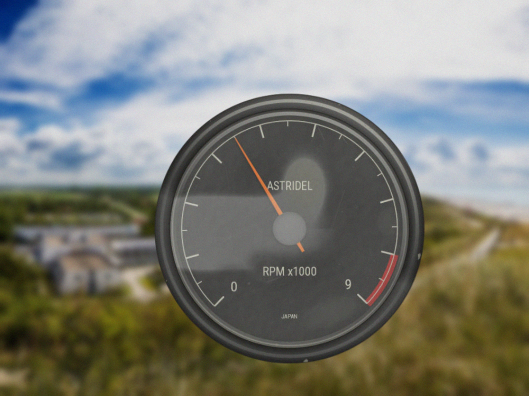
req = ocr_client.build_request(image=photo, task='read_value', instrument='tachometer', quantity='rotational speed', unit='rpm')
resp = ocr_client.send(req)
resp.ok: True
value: 3500 rpm
